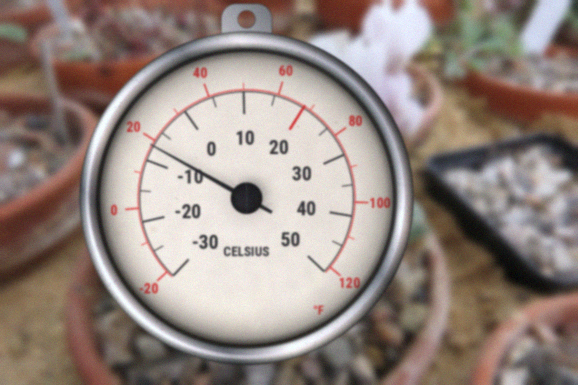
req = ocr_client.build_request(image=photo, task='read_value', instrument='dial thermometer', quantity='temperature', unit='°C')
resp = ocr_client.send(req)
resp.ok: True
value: -7.5 °C
